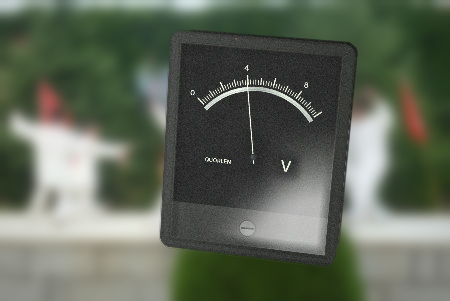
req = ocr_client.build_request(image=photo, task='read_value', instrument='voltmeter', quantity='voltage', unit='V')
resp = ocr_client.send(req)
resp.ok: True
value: 4 V
